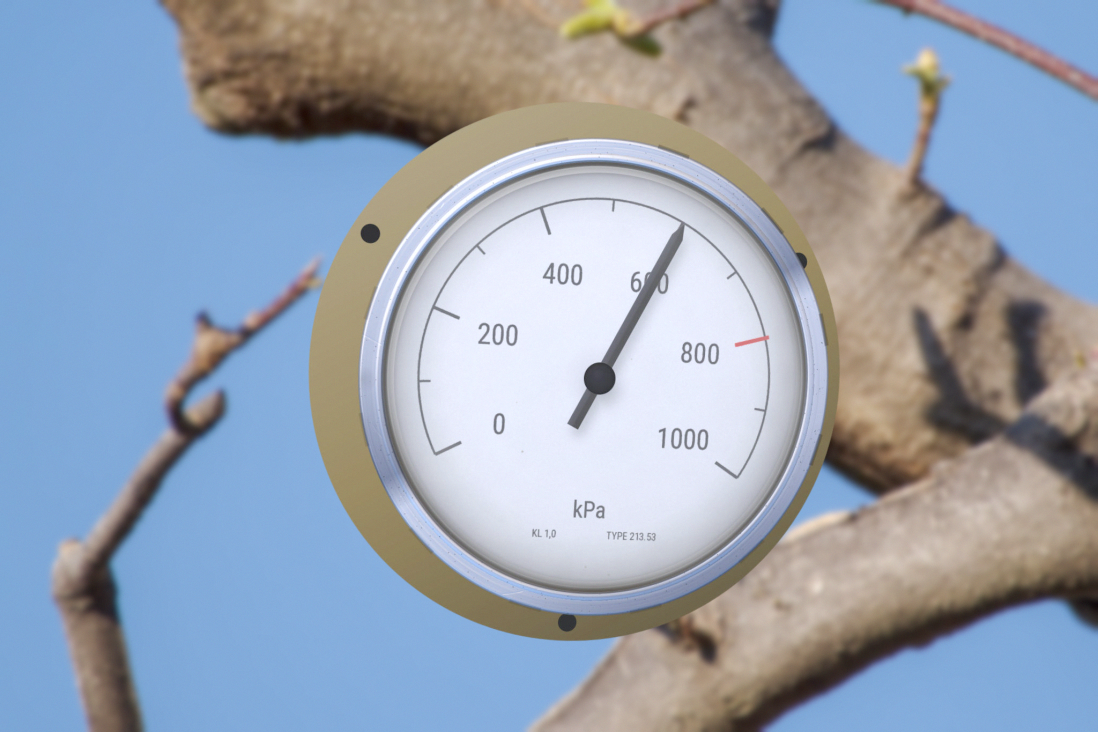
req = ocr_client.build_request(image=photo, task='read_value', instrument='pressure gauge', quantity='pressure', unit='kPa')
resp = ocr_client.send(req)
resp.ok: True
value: 600 kPa
